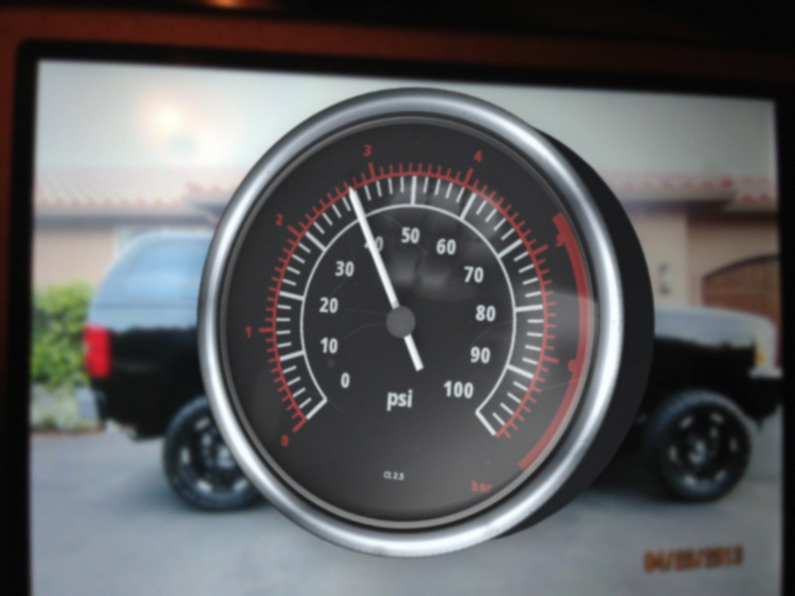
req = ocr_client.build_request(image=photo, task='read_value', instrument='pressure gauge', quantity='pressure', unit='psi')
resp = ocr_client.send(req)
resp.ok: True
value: 40 psi
